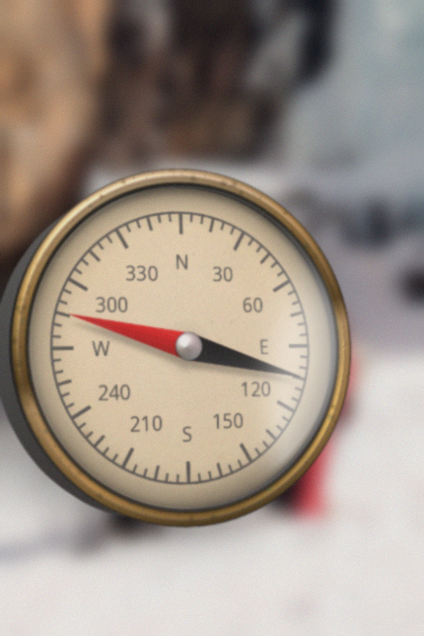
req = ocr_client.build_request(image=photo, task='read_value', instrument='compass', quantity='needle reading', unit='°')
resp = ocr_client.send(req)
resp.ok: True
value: 285 °
